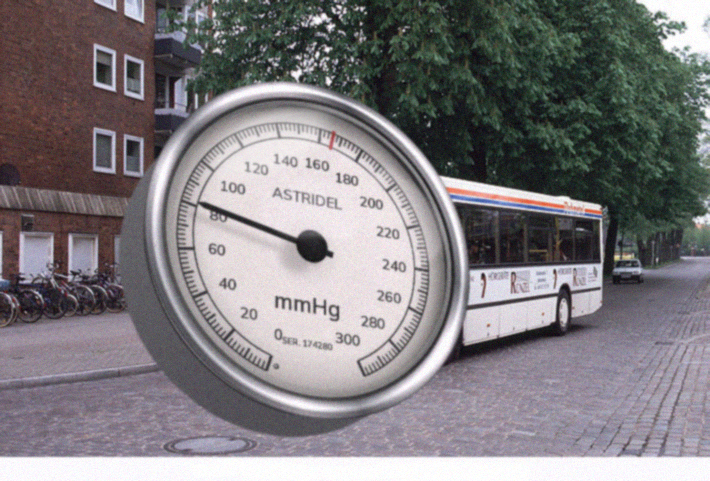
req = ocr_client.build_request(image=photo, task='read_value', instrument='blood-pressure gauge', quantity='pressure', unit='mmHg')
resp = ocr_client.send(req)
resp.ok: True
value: 80 mmHg
